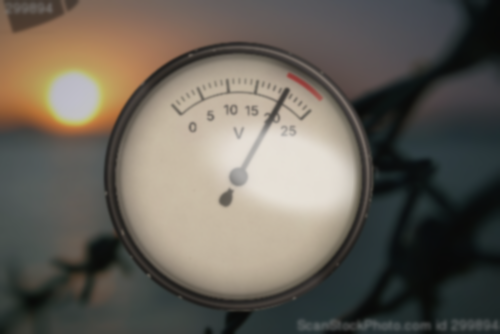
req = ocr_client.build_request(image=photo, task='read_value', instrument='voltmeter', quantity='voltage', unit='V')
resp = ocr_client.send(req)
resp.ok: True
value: 20 V
